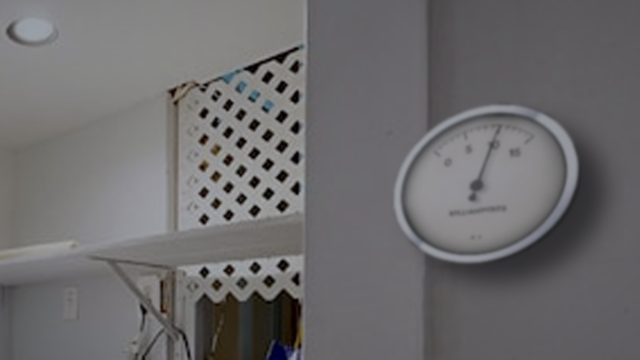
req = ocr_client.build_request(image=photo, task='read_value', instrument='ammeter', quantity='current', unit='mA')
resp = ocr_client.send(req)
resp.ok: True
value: 10 mA
